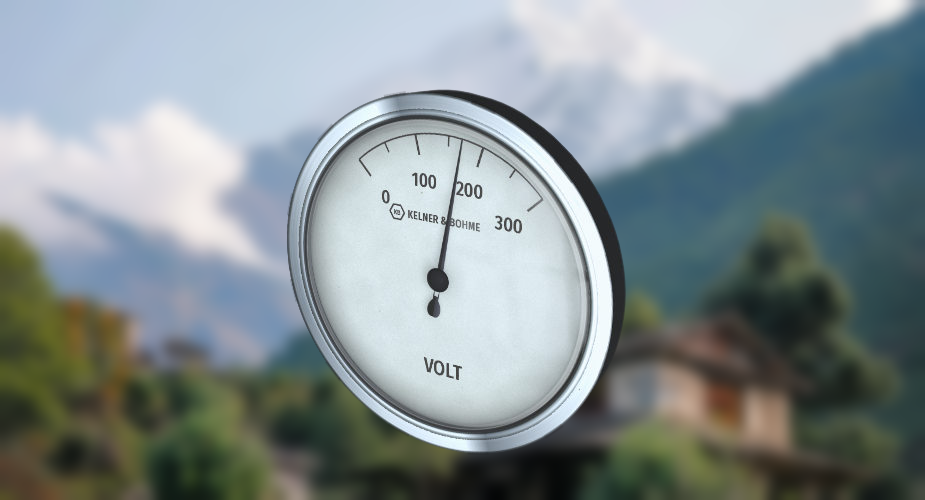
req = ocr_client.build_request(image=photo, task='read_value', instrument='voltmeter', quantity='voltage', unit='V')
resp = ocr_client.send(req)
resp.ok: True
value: 175 V
